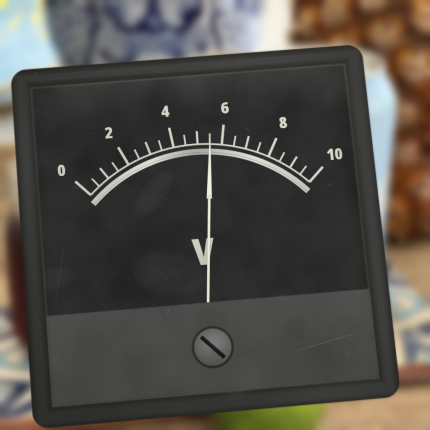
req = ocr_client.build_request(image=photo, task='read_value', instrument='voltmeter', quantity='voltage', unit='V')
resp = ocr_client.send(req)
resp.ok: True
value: 5.5 V
